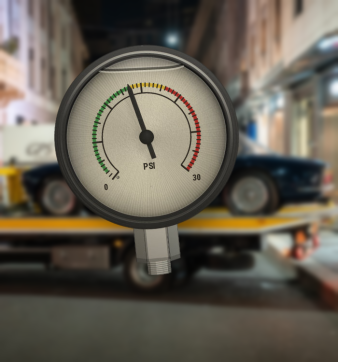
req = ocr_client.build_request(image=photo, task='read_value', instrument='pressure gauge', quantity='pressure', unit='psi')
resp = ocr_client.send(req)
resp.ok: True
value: 13.5 psi
